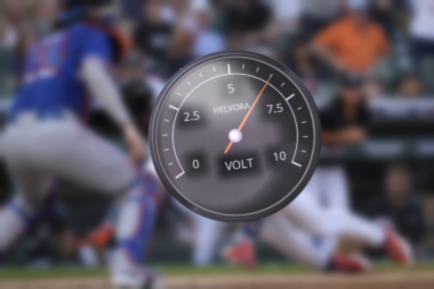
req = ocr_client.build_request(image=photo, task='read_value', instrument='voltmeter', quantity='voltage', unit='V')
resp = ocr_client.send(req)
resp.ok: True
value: 6.5 V
